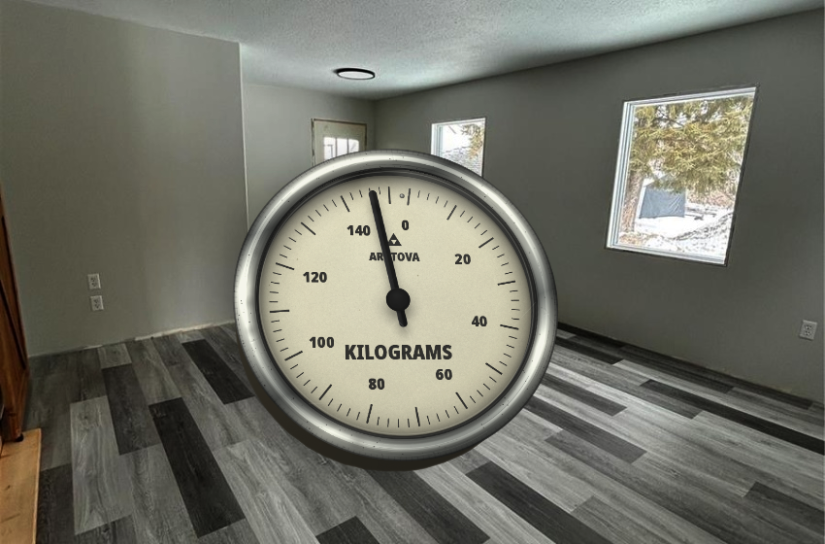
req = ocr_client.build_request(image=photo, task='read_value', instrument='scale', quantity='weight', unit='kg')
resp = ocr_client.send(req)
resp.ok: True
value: 146 kg
